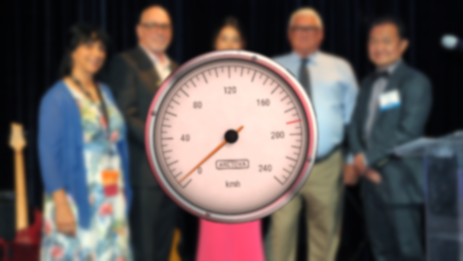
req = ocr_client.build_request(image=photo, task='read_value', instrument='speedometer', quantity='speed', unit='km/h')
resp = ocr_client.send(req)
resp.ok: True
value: 5 km/h
